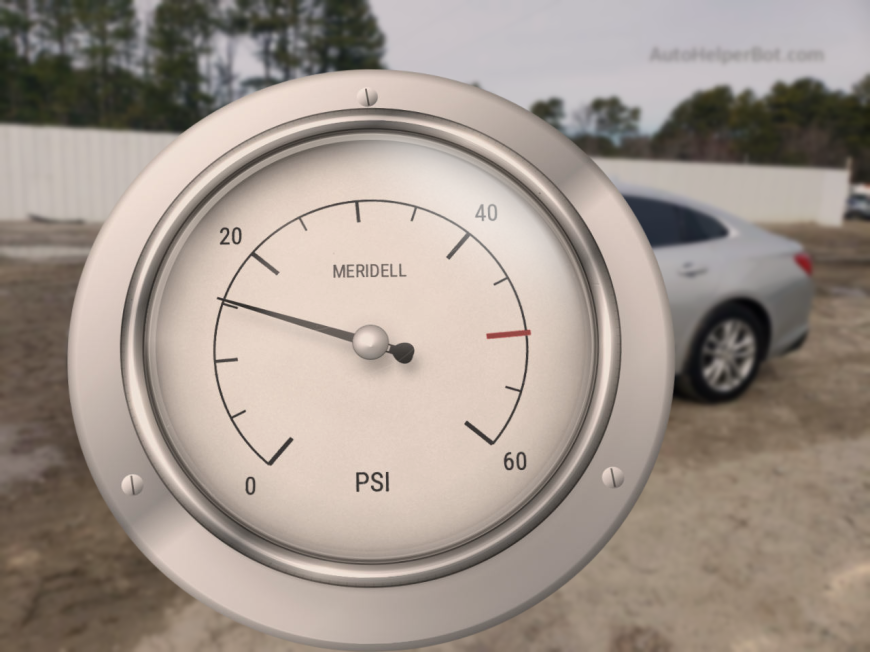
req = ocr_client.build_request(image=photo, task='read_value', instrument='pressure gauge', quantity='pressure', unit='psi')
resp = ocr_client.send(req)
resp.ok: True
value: 15 psi
